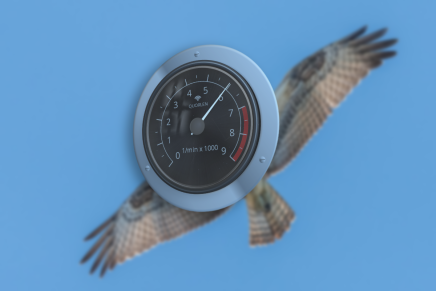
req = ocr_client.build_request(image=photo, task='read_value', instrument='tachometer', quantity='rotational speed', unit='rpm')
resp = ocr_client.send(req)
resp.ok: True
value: 6000 rpm
